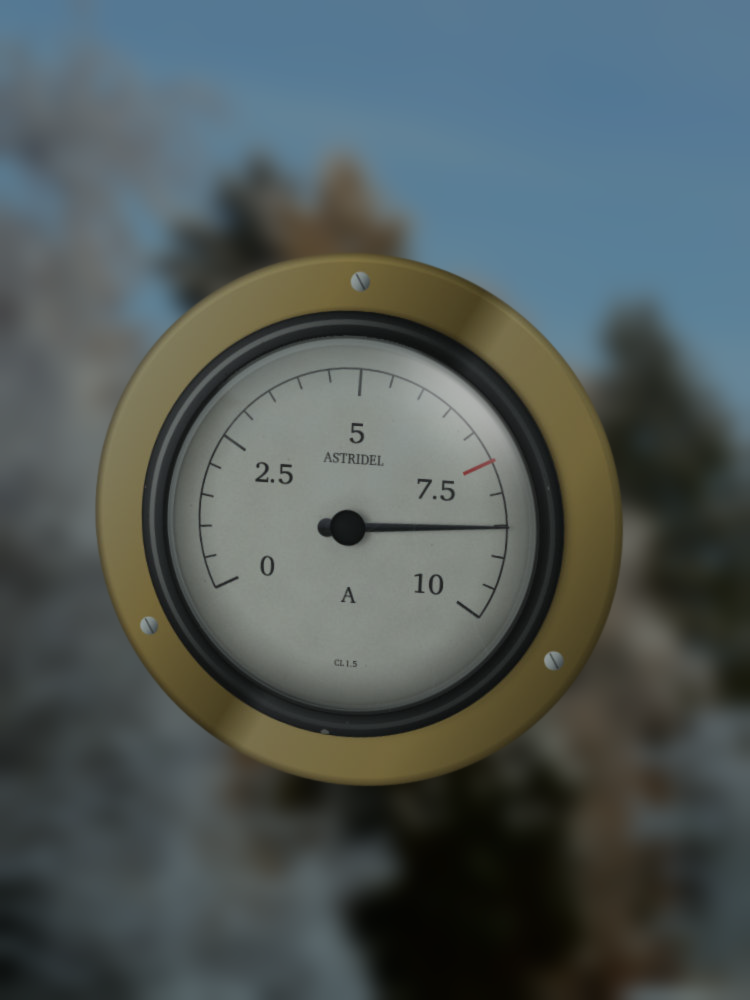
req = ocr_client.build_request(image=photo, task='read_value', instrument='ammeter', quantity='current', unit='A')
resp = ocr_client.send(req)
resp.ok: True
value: 8.5 A
